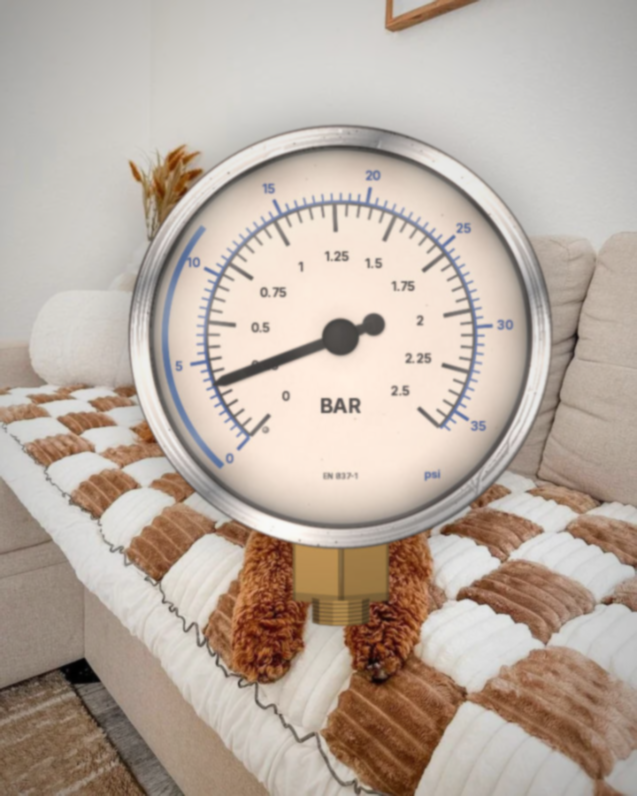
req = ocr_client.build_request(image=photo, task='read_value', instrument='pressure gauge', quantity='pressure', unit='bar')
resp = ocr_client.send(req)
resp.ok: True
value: 0.25 bar
